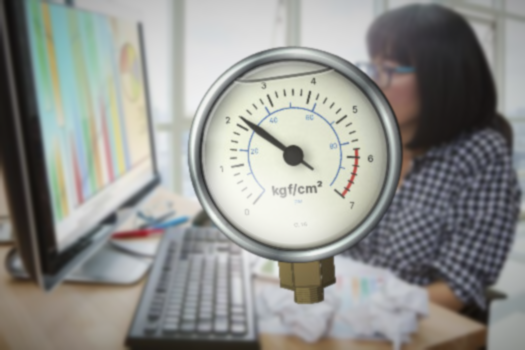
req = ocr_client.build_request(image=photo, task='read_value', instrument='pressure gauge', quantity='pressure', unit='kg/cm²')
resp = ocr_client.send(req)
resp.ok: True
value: 2.2 kg/cm²
